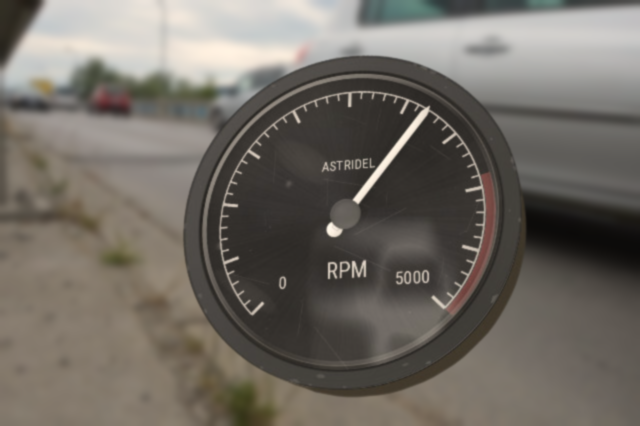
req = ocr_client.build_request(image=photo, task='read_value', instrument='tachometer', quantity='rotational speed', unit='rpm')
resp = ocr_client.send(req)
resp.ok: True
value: 3200 rpm
